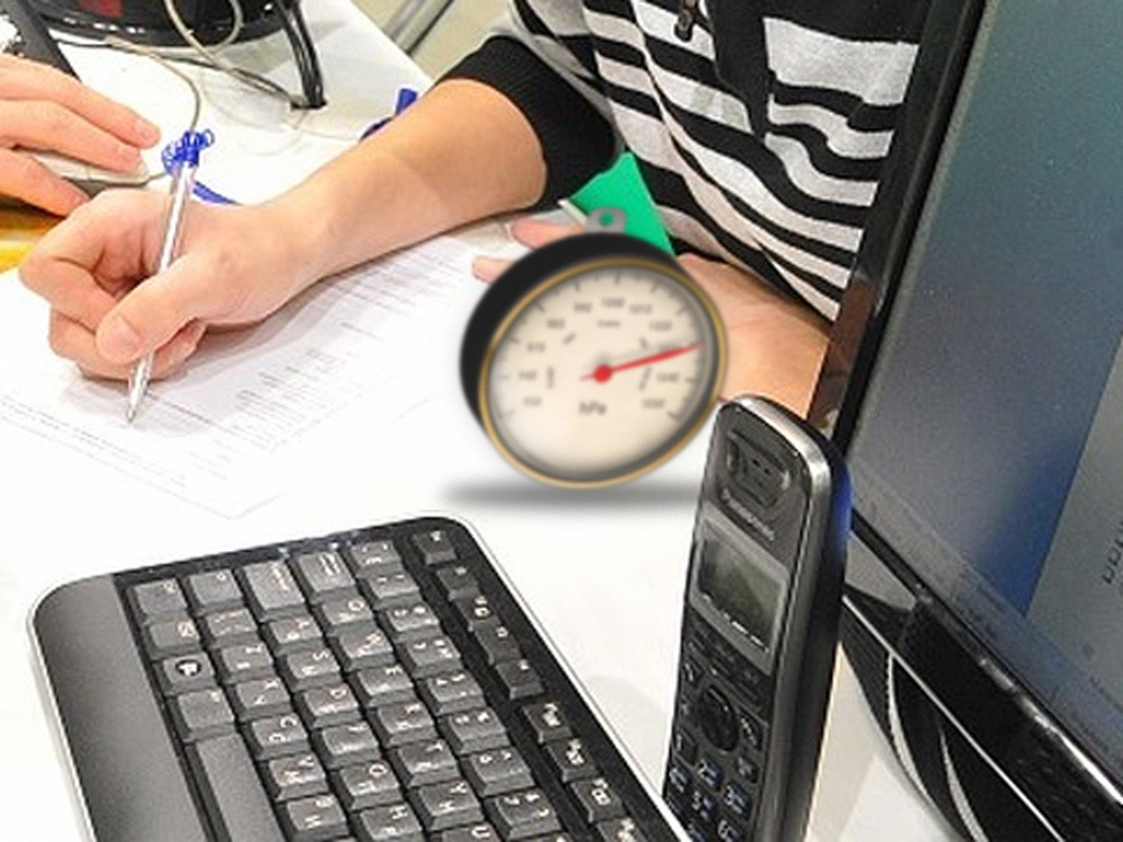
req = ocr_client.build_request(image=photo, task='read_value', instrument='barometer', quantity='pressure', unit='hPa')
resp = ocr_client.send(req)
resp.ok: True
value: 1030 hPa
